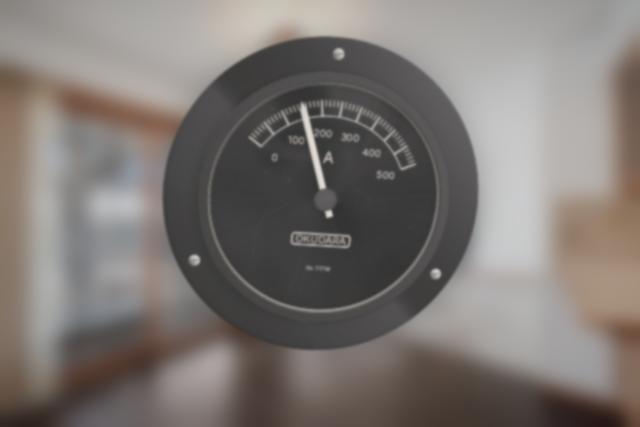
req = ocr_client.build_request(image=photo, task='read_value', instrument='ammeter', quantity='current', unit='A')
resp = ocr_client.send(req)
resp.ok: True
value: 150 A
